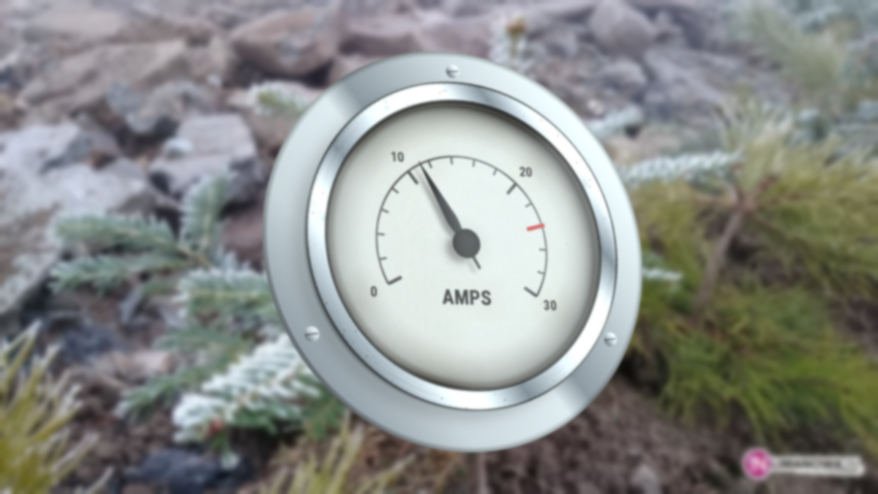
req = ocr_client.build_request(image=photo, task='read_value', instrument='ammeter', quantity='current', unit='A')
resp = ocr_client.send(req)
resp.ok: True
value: 11 A
